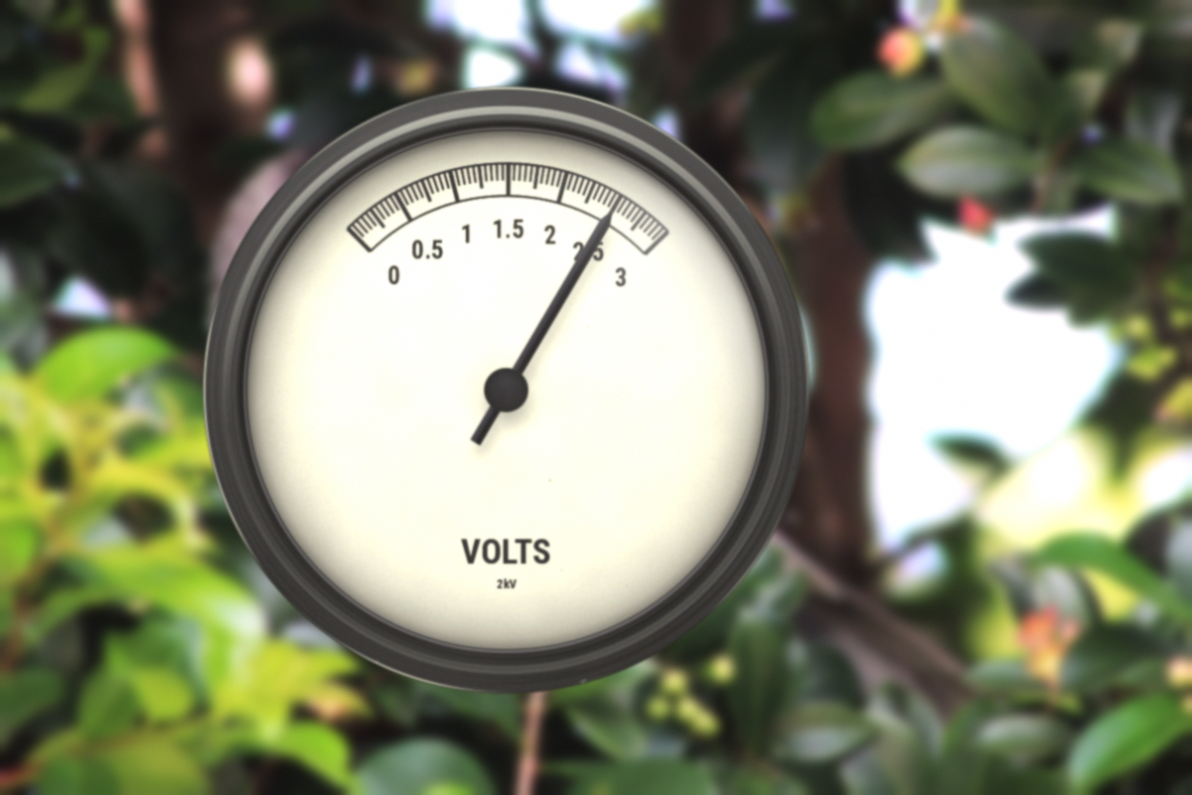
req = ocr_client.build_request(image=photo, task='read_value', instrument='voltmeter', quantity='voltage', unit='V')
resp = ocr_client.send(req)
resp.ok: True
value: 2.5 V
